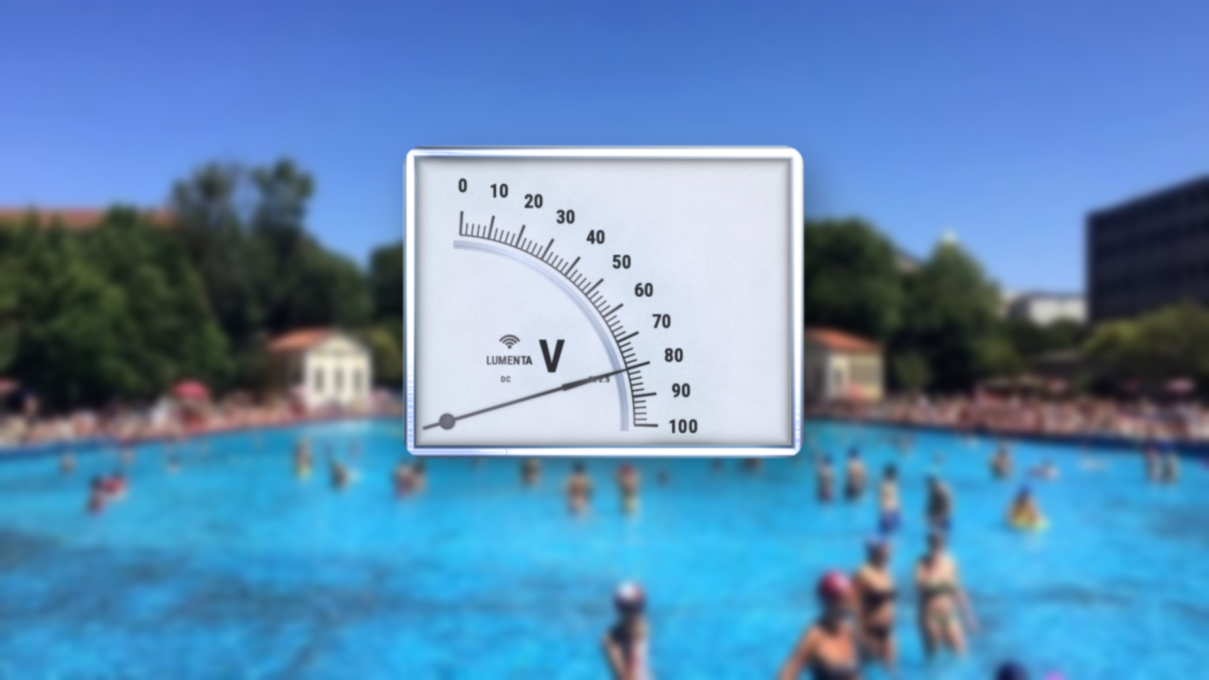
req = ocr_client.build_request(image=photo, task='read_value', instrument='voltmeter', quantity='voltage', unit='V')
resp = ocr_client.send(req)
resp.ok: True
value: 80 V
